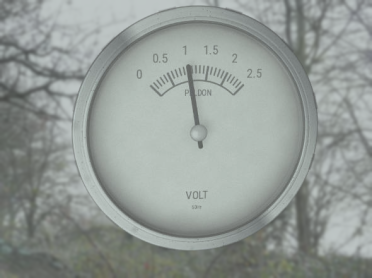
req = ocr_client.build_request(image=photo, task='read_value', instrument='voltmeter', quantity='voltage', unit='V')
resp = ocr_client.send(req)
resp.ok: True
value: 1 V
